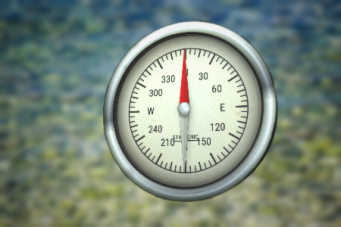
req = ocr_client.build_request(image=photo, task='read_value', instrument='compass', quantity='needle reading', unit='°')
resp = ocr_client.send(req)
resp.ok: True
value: 0 °
